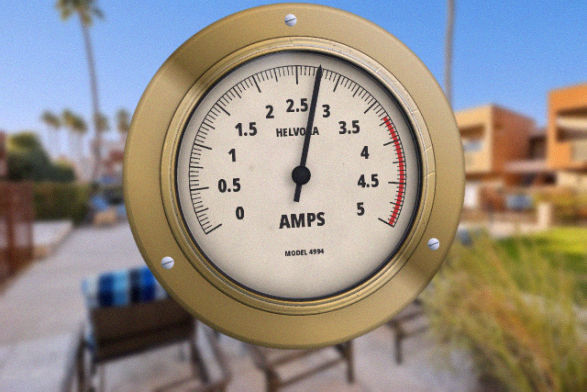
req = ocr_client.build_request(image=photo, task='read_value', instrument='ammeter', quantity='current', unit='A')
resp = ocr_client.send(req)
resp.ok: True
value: 2.75 A
